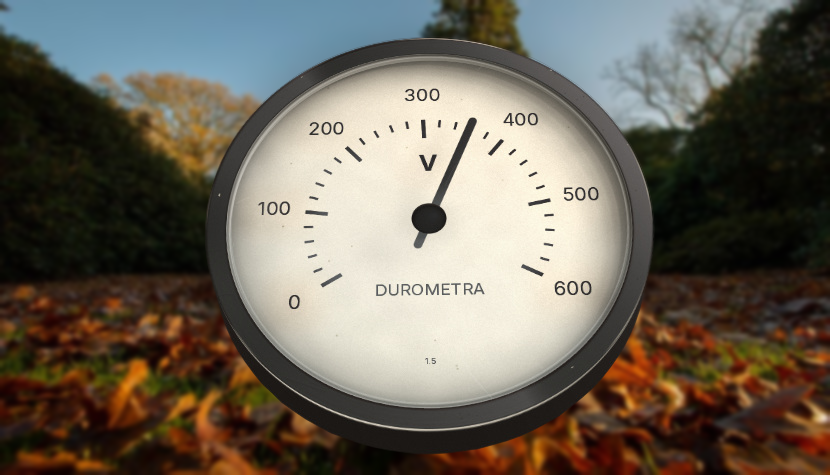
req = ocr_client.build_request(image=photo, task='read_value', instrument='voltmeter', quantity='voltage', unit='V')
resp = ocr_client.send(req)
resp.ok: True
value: 360 V
